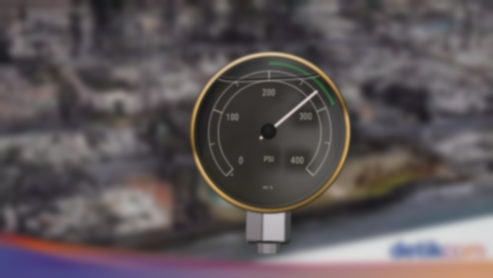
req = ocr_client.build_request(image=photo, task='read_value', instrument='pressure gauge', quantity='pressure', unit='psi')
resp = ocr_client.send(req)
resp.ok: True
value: 275 psi
